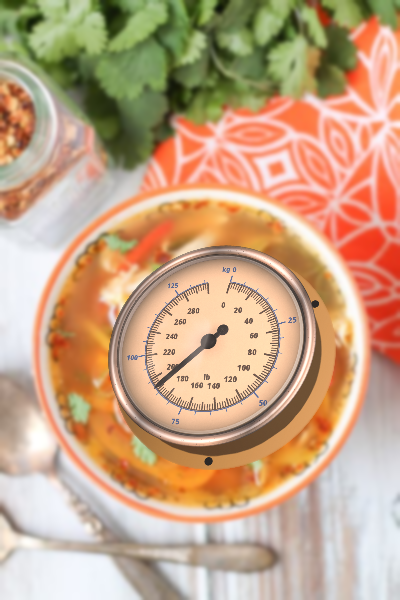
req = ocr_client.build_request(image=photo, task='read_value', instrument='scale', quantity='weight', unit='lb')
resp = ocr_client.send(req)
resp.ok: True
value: 190 lb
